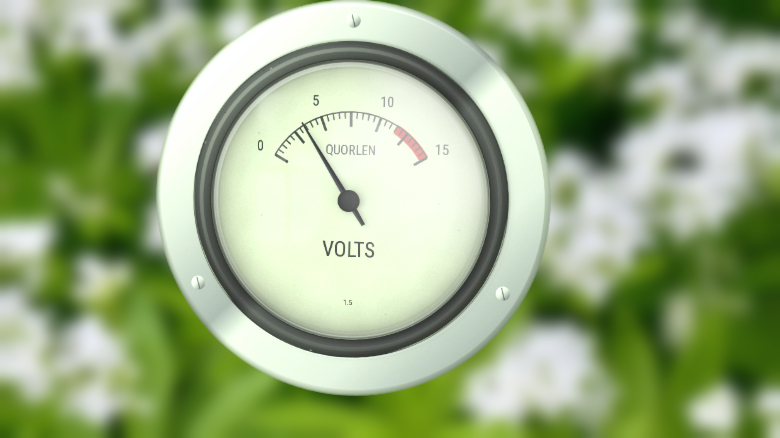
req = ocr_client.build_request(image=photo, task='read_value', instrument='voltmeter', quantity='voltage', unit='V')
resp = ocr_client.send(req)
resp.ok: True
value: 3.5 V
